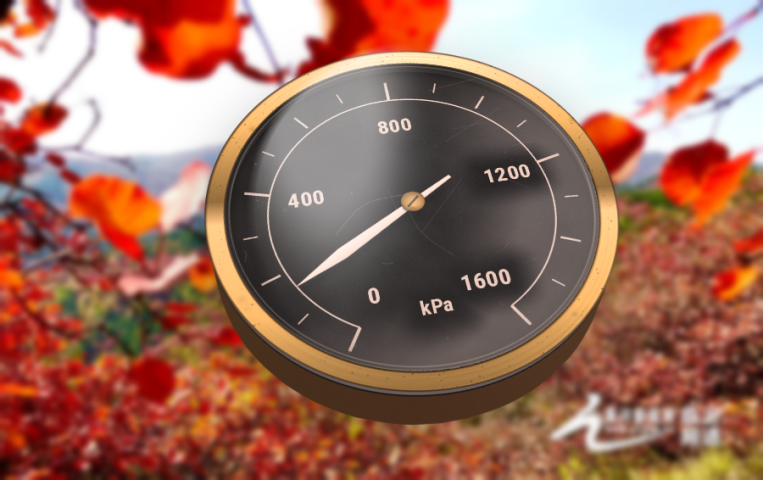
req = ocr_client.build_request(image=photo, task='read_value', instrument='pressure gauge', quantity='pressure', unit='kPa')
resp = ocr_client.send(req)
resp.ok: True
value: 150 kPa
